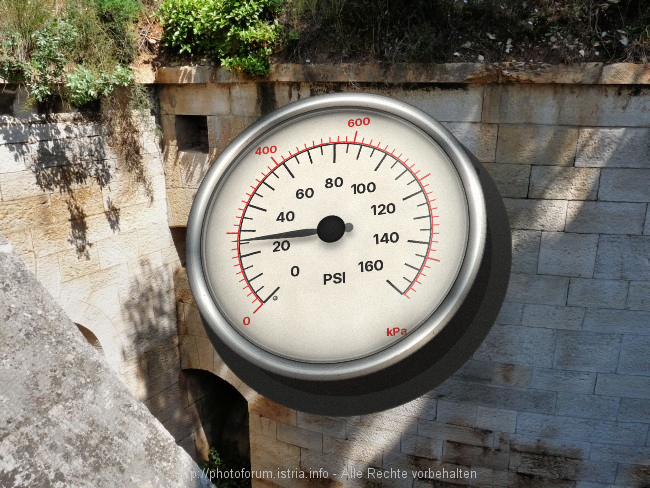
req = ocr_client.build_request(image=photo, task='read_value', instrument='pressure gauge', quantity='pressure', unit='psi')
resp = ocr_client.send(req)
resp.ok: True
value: 25 psi
